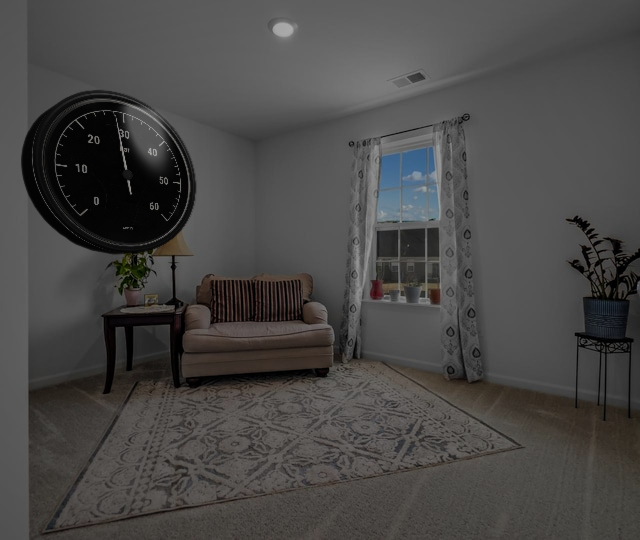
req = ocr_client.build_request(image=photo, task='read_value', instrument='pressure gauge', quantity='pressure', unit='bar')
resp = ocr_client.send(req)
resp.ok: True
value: 28 bar
